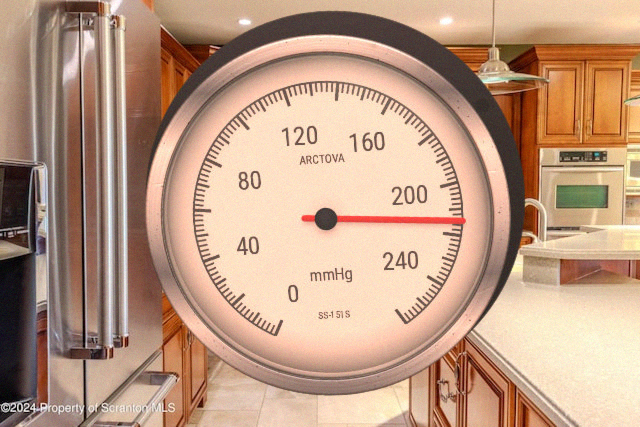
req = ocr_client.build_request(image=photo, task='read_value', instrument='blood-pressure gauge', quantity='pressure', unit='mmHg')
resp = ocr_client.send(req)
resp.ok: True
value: 214 mmHg
